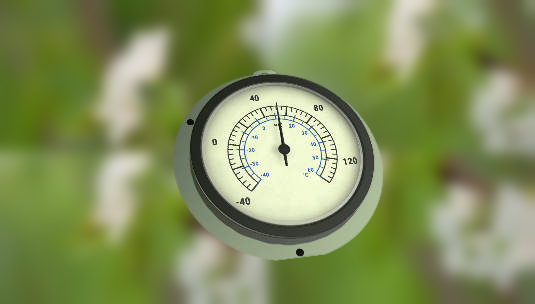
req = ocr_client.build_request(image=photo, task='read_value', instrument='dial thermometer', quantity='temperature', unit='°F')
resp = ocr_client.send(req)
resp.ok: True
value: 52 °F
